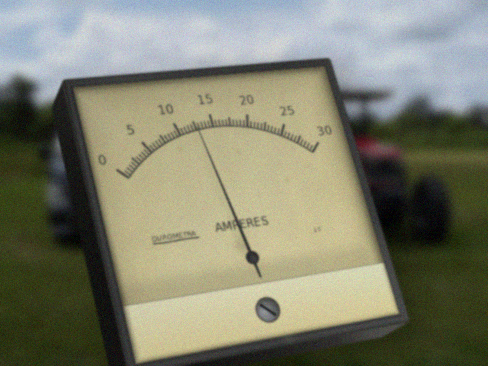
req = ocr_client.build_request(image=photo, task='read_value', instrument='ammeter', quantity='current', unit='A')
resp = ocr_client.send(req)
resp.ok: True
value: 12.5 A
